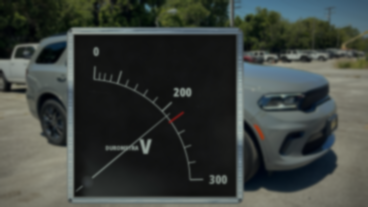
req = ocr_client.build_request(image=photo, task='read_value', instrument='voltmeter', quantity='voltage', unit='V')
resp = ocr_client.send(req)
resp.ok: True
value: 210 V
